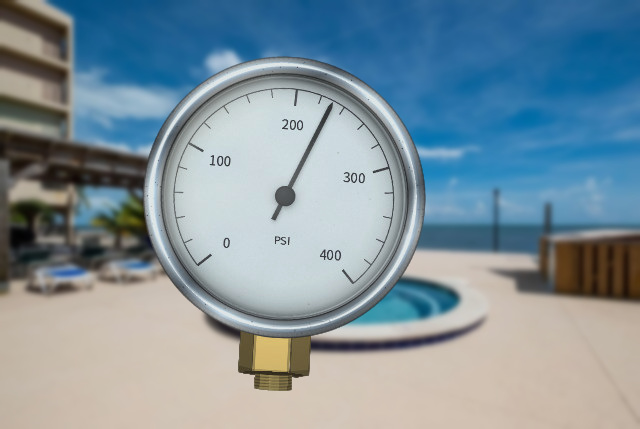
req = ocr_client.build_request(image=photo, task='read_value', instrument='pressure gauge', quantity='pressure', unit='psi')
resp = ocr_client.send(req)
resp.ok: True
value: 230 psi
